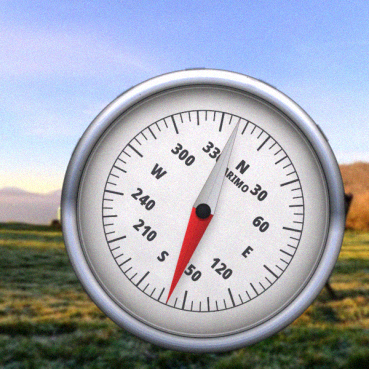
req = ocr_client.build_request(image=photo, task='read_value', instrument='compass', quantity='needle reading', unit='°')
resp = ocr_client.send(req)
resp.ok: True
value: 160 °
